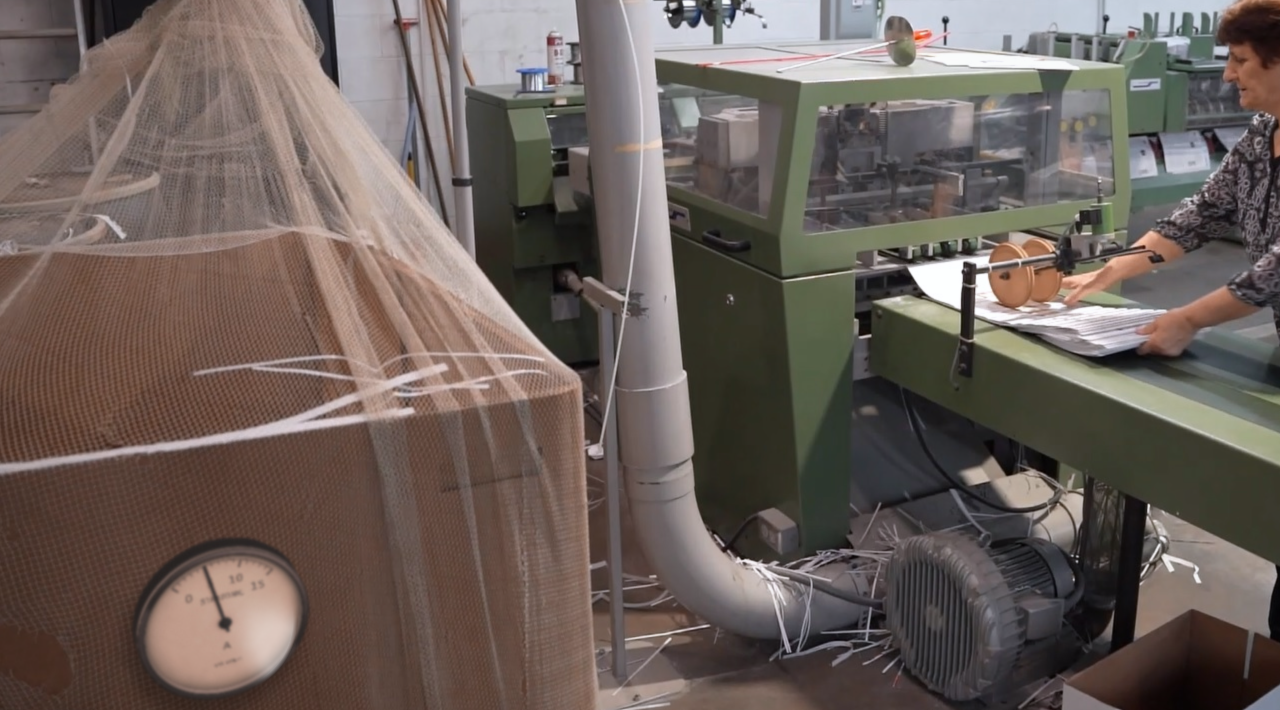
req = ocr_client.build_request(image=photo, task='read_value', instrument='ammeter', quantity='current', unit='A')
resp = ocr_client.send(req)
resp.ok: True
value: 5 A
